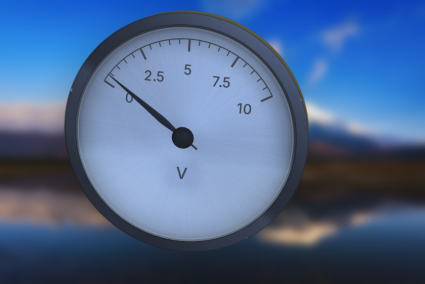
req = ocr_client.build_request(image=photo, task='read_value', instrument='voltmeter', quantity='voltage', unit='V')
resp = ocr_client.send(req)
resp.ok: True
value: 0.5 V
